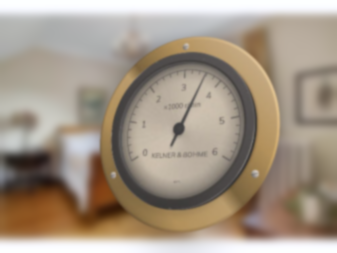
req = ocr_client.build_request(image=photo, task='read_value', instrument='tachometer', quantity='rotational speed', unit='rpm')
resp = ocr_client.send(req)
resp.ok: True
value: 3600 rpm
